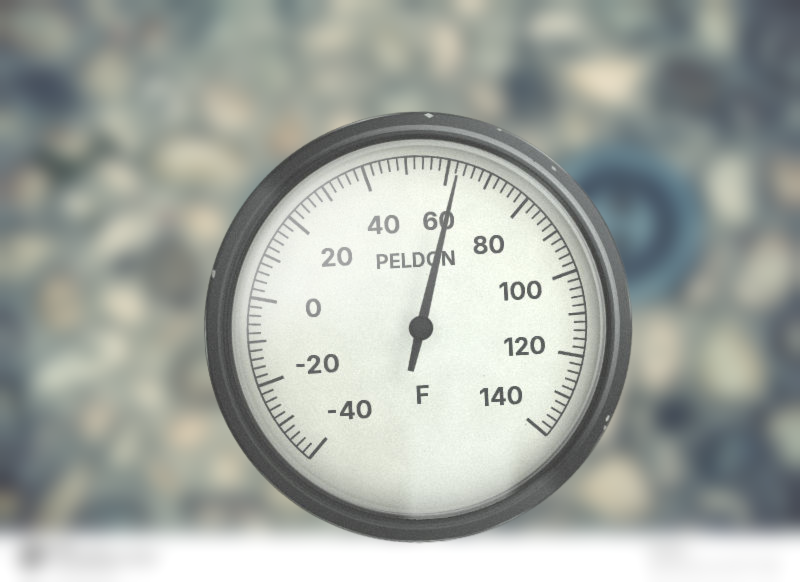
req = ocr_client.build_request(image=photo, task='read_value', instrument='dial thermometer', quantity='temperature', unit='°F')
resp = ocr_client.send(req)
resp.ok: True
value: 62 °F
